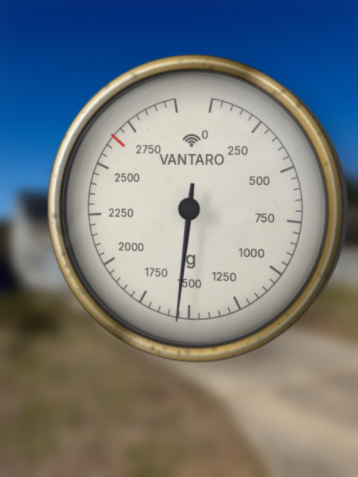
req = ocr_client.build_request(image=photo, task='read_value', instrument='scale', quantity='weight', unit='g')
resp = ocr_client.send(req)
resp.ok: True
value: 1550 g
